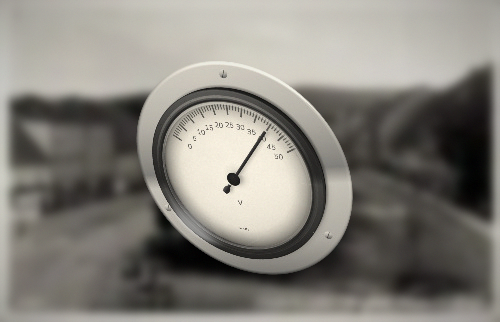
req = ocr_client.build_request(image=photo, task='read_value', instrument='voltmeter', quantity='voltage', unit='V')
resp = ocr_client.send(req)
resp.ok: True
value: 40 V
